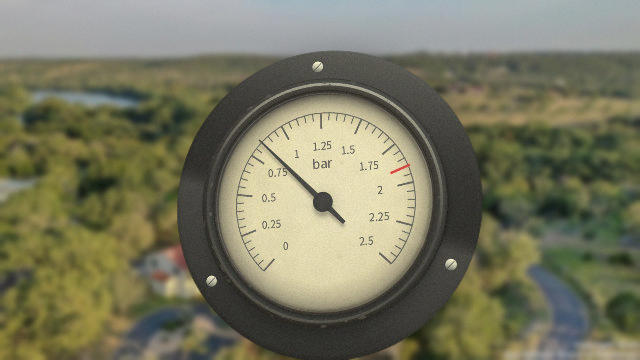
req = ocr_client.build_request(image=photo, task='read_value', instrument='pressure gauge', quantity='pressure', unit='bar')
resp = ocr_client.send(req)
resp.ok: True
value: 0.85 bar
